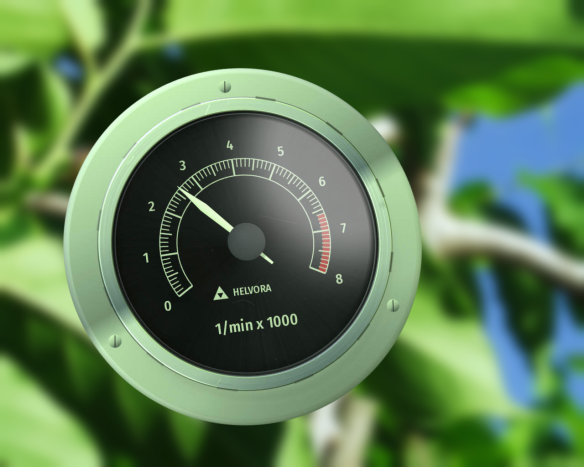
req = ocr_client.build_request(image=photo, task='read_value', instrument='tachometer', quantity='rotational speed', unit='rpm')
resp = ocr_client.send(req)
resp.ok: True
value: 2600 rpm
